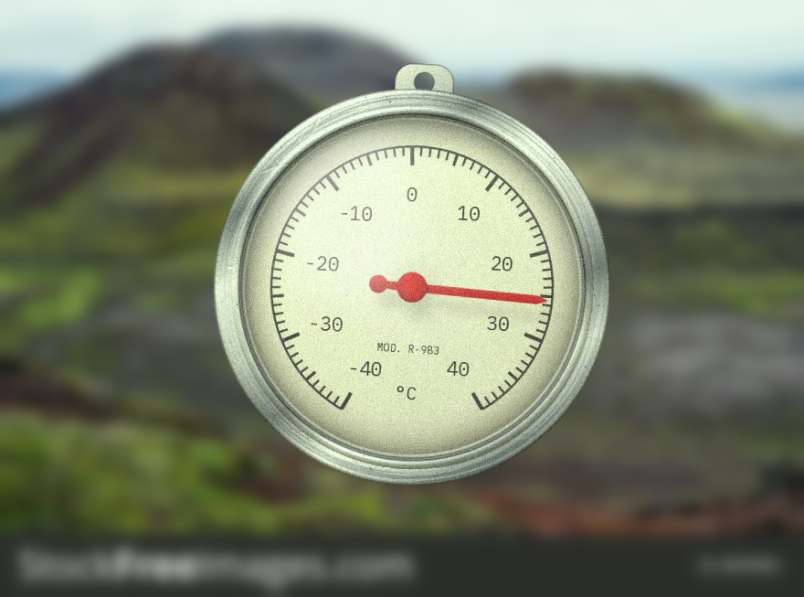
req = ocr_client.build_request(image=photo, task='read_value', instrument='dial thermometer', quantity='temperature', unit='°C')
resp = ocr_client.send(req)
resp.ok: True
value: 25.5 °C
